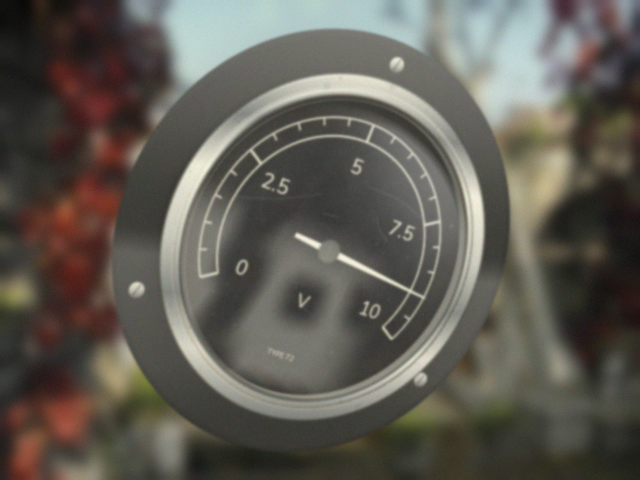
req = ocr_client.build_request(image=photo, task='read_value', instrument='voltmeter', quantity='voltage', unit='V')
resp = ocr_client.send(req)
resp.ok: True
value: 9 V
